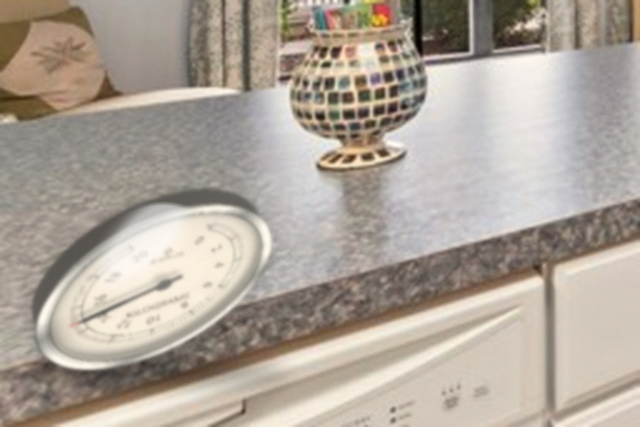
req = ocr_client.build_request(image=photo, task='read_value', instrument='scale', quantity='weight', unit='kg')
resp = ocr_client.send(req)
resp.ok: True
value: 15 kg
